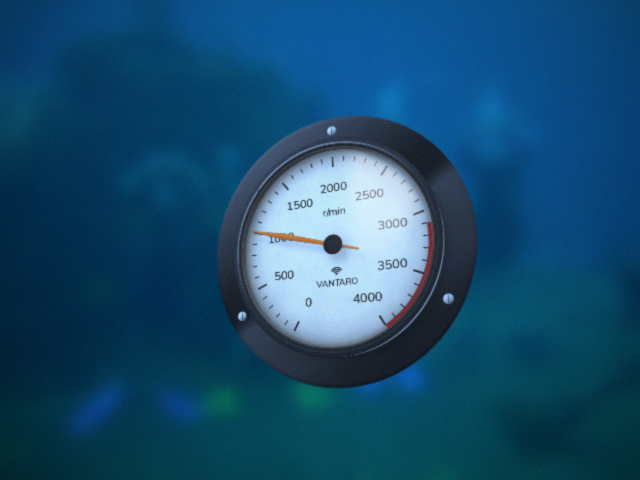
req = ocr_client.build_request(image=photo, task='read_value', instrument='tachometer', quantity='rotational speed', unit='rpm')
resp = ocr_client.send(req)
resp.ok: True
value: 1000 rpm
